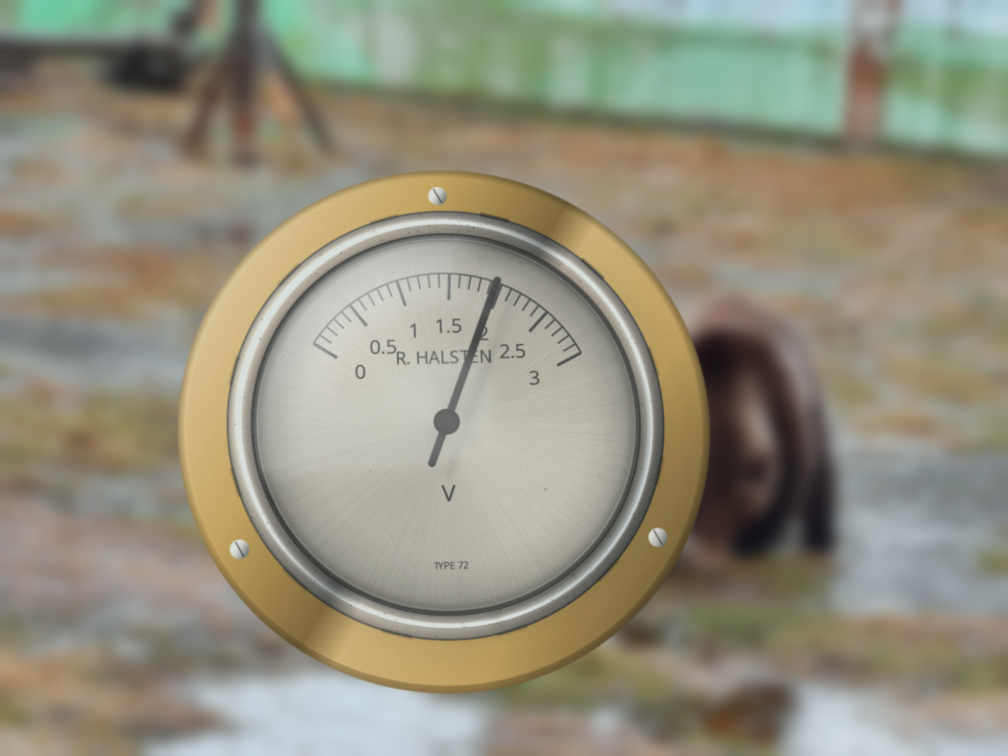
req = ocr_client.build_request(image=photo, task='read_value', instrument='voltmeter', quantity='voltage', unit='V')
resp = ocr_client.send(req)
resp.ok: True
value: 1.95 V
